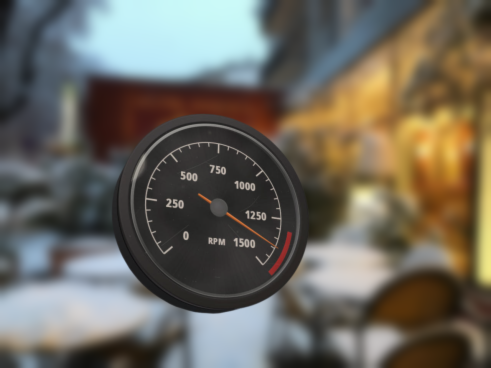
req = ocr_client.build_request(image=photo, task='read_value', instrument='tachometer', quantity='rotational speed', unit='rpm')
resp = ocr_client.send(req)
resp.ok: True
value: 1400 rpm
